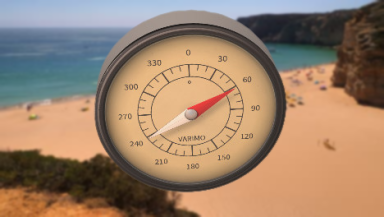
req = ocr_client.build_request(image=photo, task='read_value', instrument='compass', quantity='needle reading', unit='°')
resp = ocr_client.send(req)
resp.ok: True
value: 60 °
